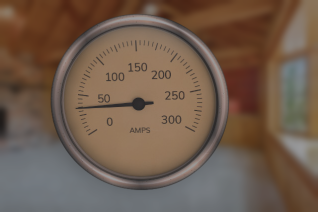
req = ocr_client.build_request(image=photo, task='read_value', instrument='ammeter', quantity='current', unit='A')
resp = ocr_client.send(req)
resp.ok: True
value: 35 A
